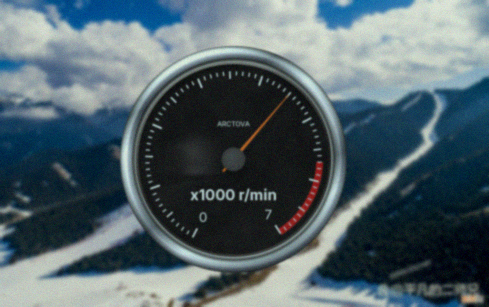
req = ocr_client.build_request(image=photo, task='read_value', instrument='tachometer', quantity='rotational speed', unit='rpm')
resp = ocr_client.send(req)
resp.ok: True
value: 4500 rpm
